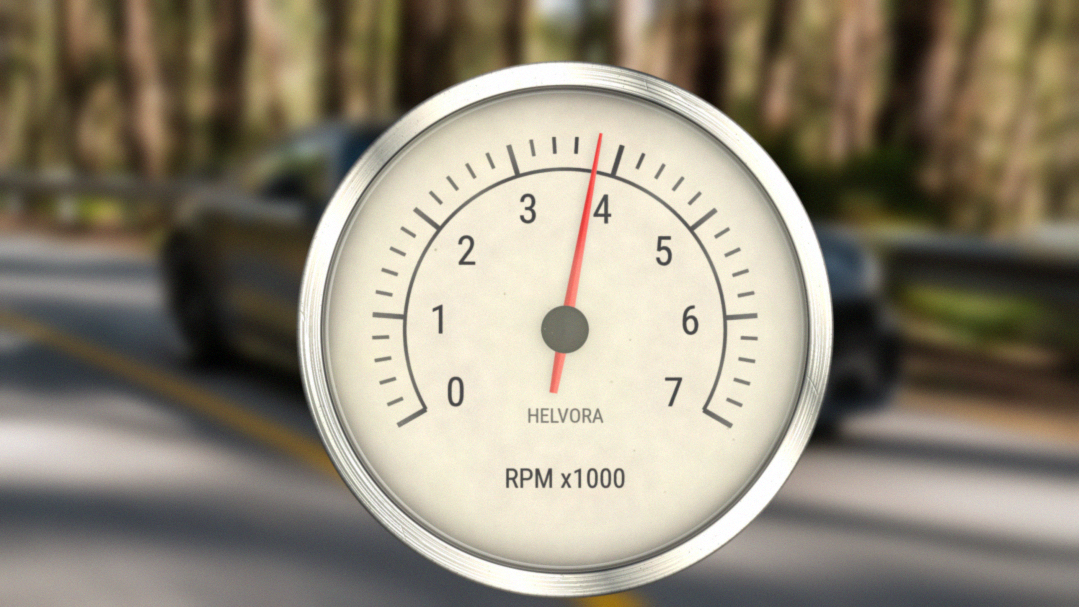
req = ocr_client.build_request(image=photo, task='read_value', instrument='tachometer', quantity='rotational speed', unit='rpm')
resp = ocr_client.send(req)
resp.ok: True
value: 3800 rpm
